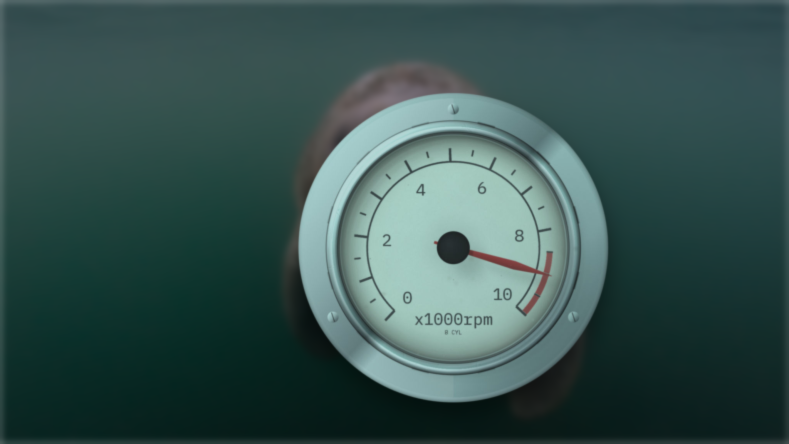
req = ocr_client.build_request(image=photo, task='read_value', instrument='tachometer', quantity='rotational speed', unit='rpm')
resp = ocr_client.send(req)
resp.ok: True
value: 9000 rpm
